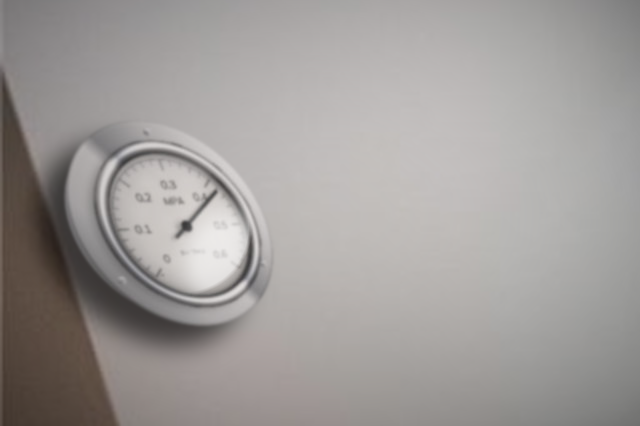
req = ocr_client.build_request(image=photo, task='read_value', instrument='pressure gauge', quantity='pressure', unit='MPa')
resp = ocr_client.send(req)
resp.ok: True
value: 0.42 MPa
